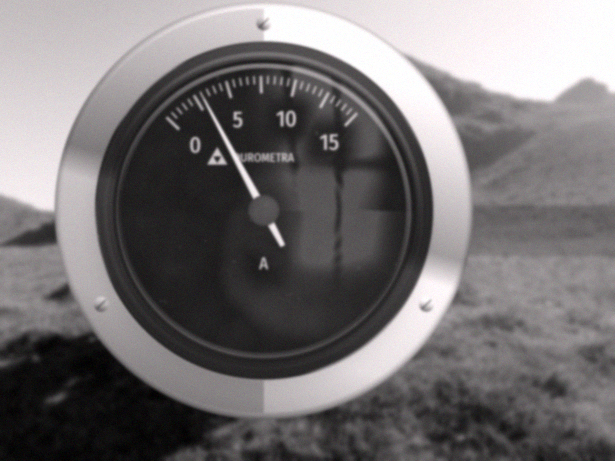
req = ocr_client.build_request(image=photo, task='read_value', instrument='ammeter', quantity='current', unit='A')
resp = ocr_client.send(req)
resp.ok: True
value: 3 A
